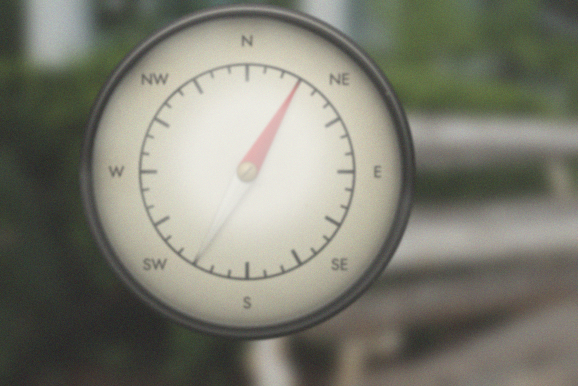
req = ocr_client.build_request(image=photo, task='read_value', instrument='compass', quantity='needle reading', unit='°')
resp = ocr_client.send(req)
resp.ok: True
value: 30 °
